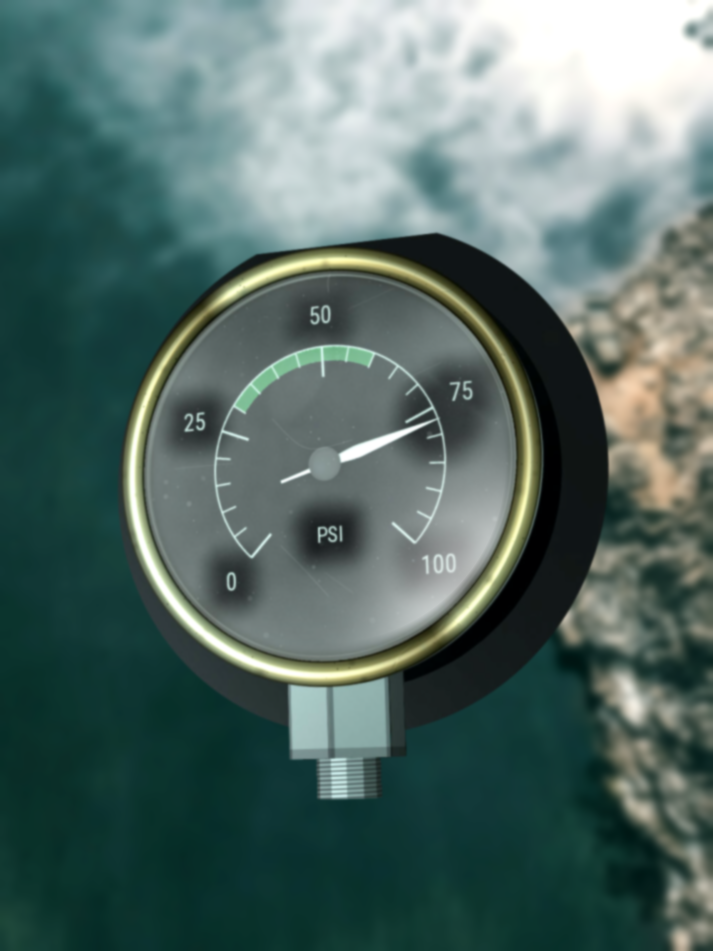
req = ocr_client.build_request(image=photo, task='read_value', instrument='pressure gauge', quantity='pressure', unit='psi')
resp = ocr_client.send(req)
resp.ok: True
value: 77.5 psi
